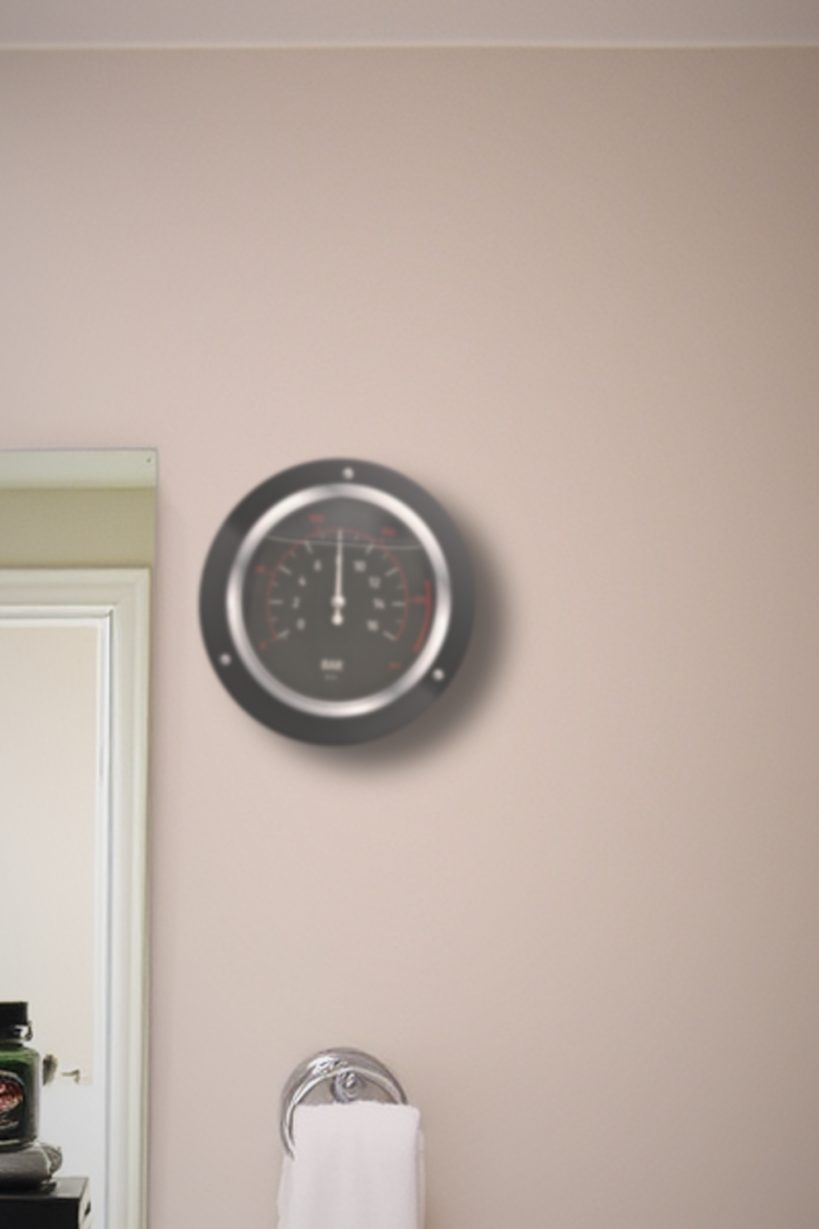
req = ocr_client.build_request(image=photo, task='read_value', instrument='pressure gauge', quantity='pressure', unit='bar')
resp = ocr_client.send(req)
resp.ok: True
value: 8 bar
